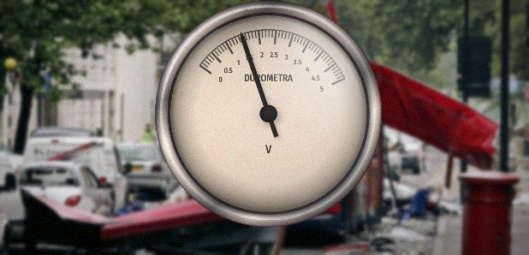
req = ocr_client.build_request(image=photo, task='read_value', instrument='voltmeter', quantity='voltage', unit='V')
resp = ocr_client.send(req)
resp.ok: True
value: 1.5 V
